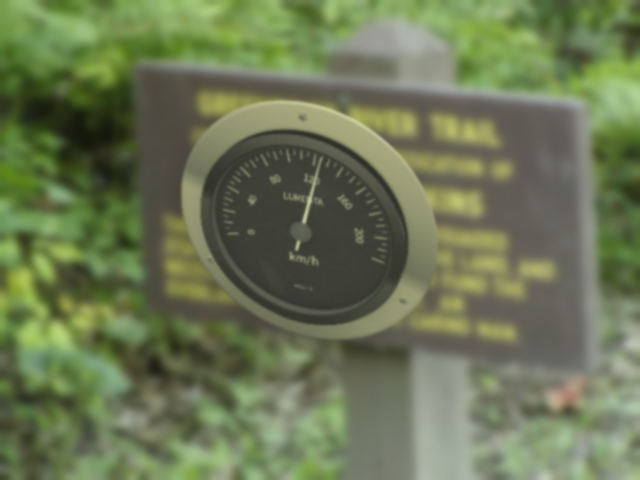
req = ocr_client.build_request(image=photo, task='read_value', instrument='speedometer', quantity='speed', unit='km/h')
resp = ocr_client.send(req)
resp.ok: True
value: 125 km/h
